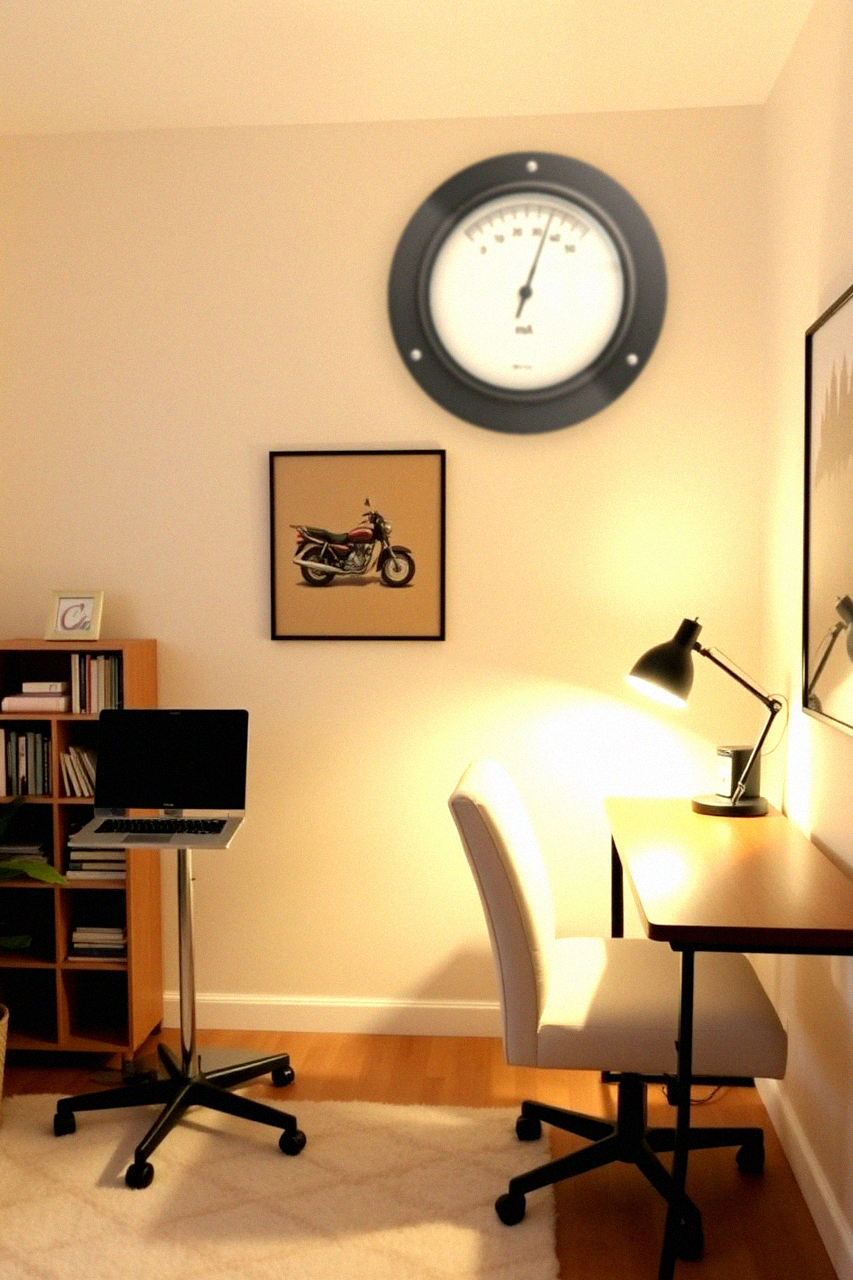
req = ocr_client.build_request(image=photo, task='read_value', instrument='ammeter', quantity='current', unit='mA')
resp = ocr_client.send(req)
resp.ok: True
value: 35 mA
